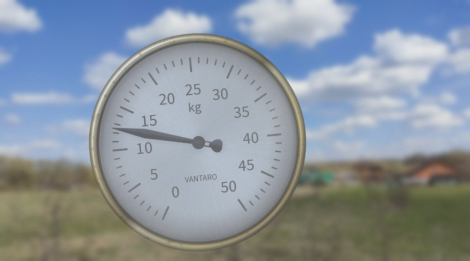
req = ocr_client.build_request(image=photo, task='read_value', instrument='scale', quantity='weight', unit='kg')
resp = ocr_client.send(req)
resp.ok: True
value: 12.5 kg
